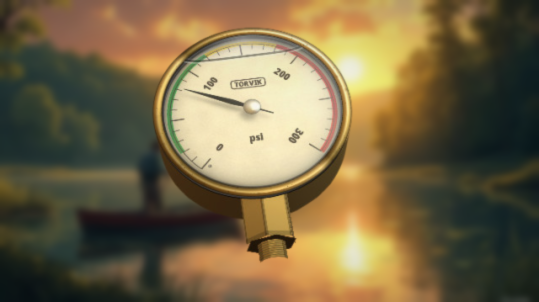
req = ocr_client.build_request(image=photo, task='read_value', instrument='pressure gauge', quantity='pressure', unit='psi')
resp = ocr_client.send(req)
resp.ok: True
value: 80 psi
